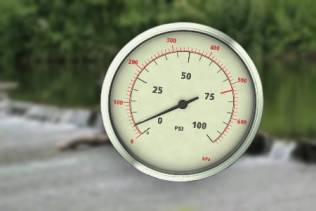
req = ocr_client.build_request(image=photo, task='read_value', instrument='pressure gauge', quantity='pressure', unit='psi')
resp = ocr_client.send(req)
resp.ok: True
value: 5 psi
